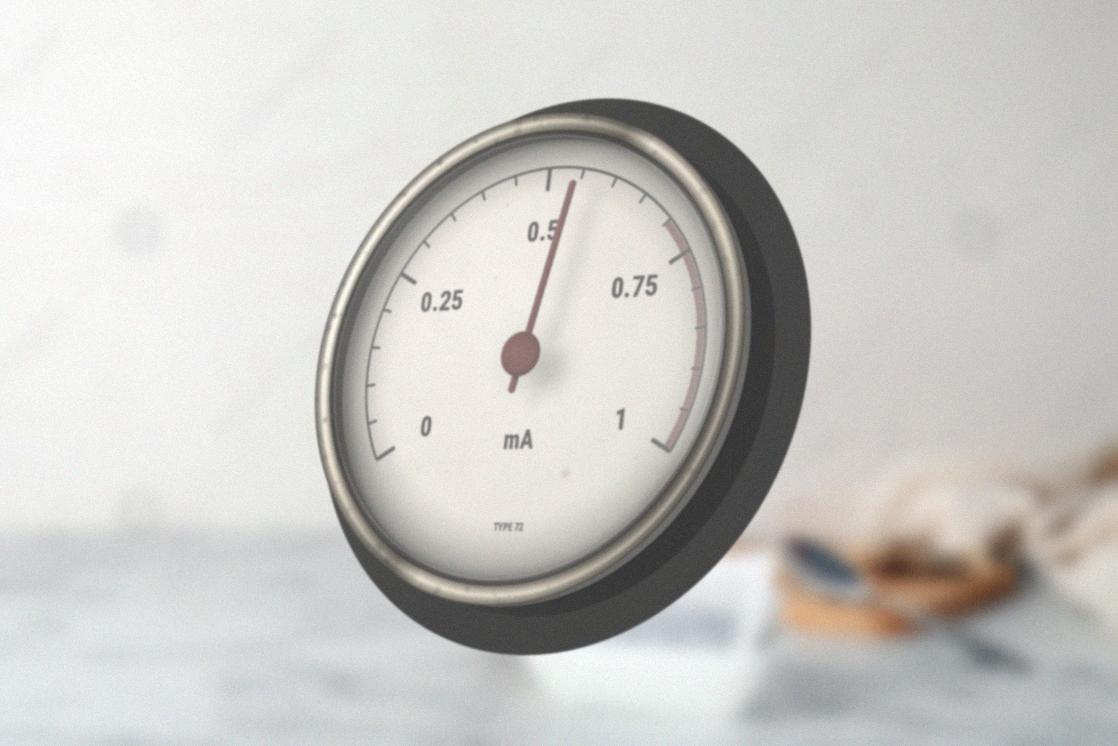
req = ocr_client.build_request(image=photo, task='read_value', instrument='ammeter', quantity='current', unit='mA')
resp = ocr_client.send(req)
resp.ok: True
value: 0.55 mA
